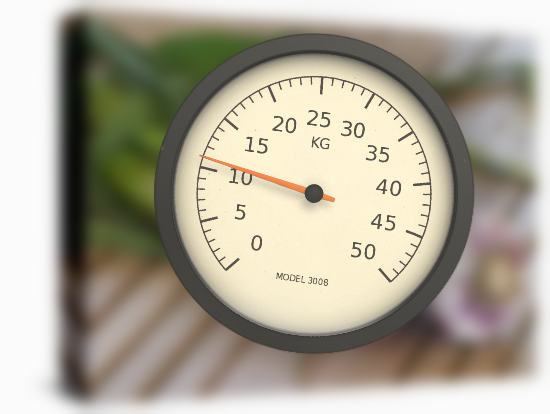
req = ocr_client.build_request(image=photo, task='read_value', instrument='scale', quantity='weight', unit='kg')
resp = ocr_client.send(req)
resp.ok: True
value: 11 kg
